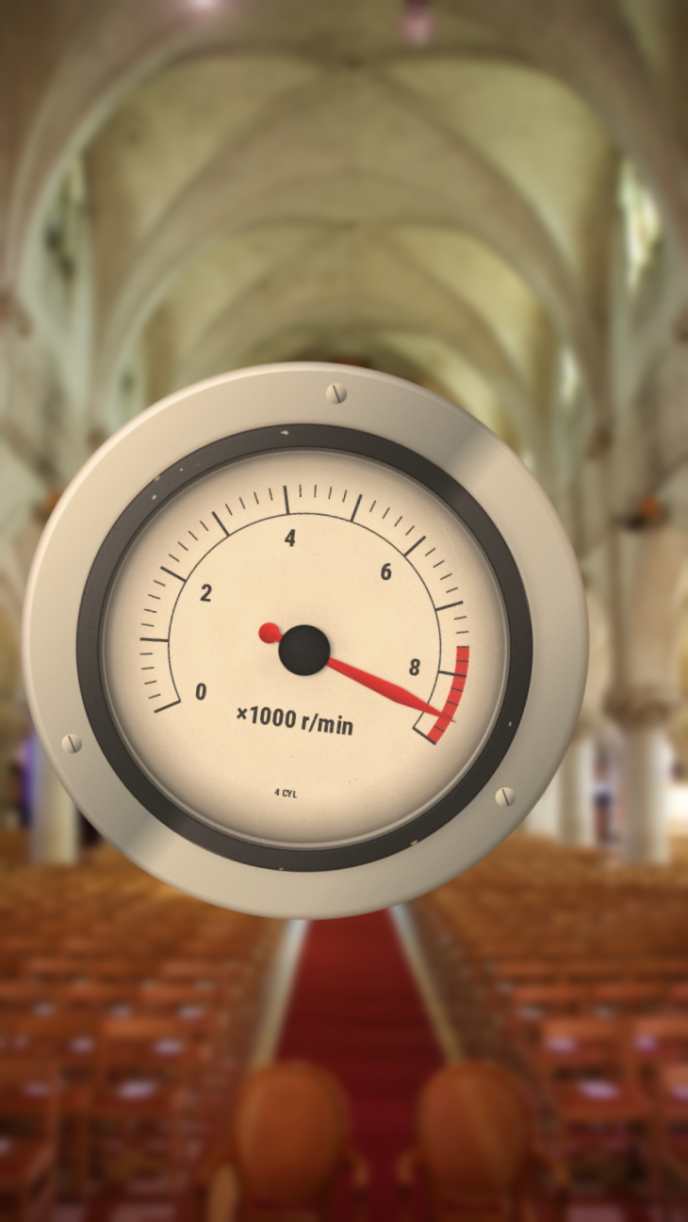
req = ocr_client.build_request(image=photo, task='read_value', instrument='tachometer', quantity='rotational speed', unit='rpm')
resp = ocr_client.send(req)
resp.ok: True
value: 8600 rpm
